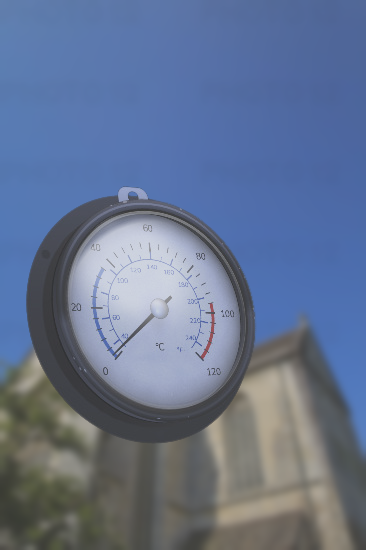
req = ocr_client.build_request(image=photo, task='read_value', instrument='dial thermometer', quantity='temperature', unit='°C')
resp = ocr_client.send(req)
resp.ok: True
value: 2 °C
